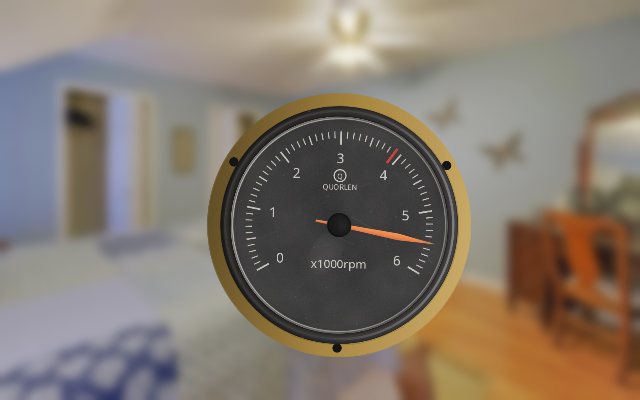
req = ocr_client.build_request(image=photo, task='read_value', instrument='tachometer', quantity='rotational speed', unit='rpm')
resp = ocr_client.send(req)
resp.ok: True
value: 5500 rpm
